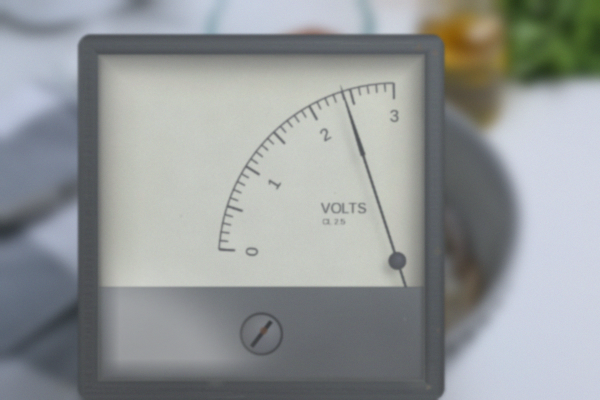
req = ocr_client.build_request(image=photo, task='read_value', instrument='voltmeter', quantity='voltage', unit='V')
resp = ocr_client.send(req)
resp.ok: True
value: 2.4 V
